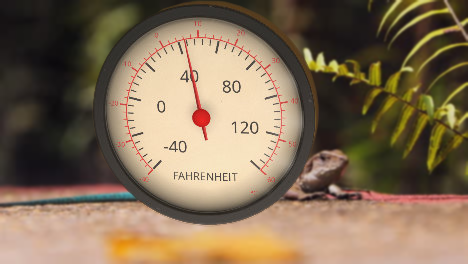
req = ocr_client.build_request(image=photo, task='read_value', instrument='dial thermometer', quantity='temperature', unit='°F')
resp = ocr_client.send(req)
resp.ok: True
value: 44 °F
